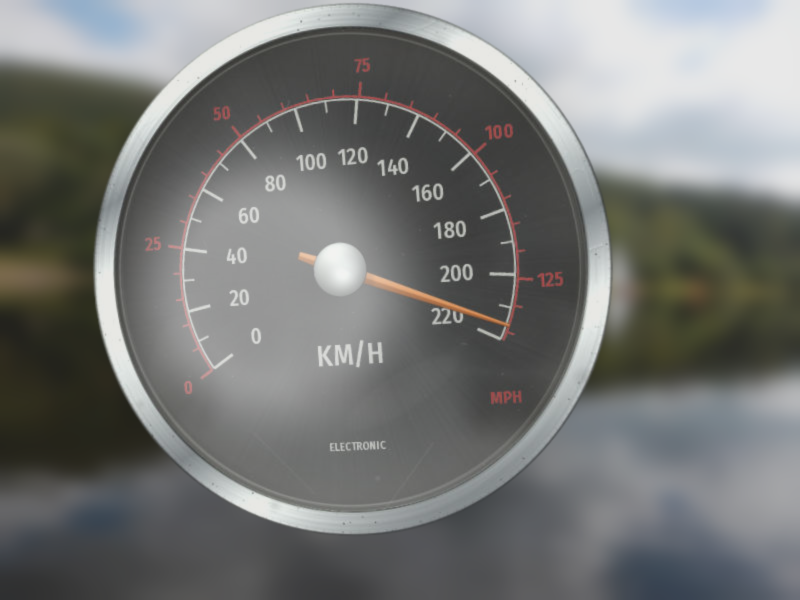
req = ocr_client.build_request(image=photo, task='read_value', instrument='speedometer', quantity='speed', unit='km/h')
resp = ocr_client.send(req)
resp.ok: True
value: 215 km/h
